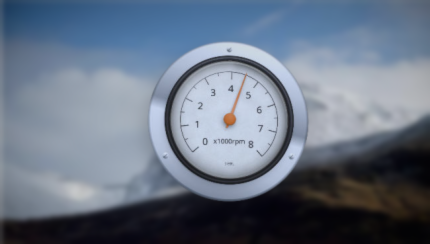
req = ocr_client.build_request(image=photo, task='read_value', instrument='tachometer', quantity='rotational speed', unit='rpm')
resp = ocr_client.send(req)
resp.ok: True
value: 4500 rpm
